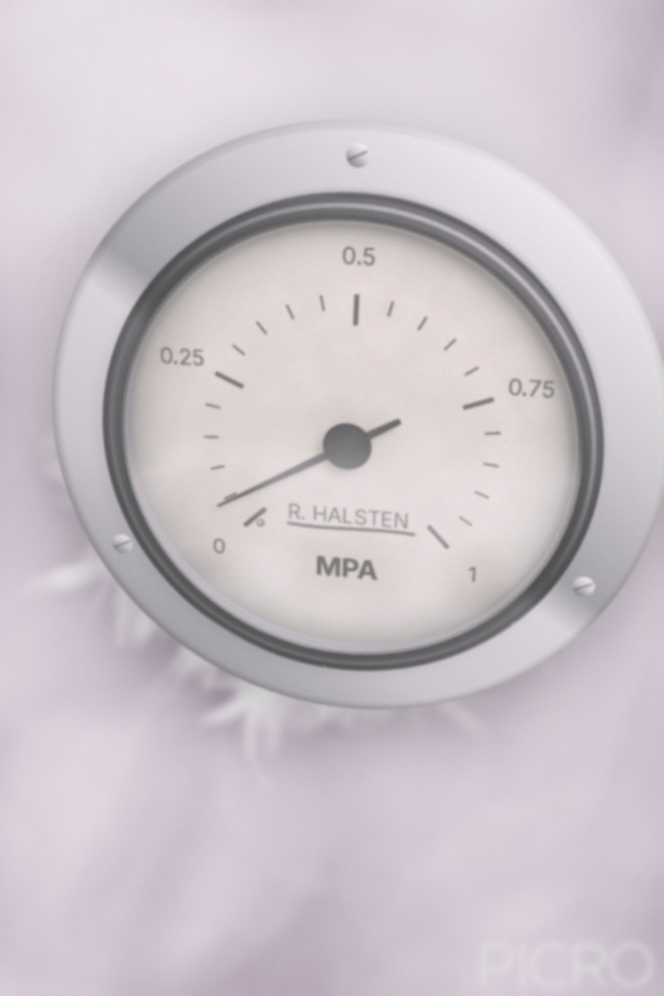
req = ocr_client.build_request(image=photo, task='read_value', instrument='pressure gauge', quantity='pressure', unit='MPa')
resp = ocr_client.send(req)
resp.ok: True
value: 0.05 MPa
